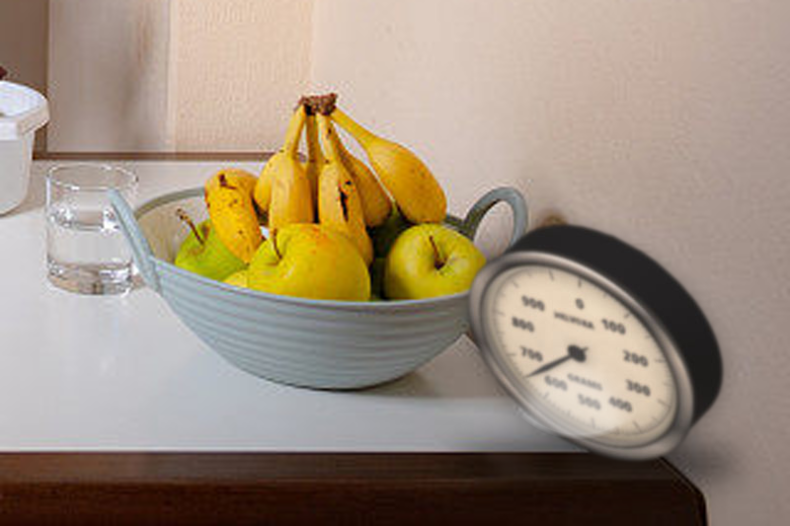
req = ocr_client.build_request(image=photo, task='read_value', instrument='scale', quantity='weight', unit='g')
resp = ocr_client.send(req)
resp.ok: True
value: 650 g
